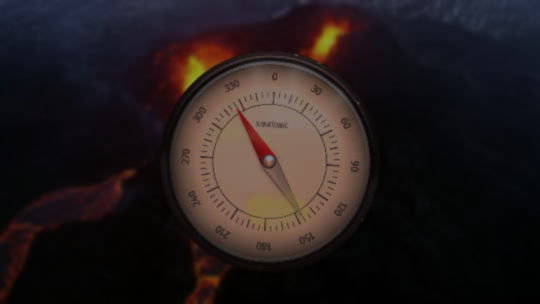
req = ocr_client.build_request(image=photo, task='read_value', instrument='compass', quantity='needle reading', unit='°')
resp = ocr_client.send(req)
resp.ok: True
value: 325 °
